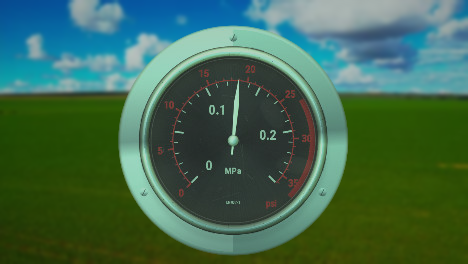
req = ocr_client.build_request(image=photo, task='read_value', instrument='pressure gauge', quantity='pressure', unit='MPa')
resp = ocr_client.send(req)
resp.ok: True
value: 0.13 MPa
